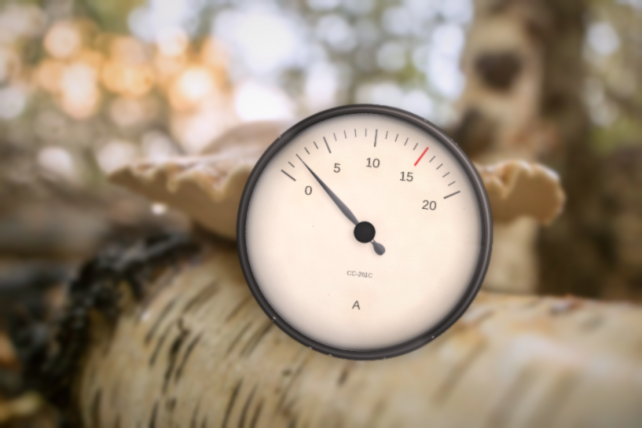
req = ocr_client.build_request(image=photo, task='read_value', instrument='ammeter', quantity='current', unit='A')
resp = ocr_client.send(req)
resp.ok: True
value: 2 A
